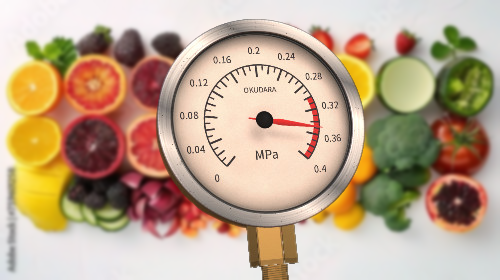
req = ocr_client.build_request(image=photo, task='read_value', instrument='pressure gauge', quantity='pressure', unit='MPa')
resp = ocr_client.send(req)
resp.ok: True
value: 0.35 MPa
